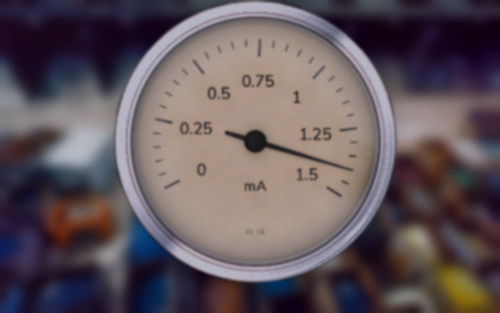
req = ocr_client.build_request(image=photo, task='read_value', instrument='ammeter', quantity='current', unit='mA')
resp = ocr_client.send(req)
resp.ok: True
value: 1.4 mA
